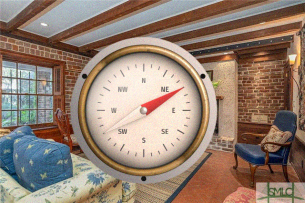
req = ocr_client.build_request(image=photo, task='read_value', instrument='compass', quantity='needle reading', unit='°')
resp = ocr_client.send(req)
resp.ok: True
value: 60 °
